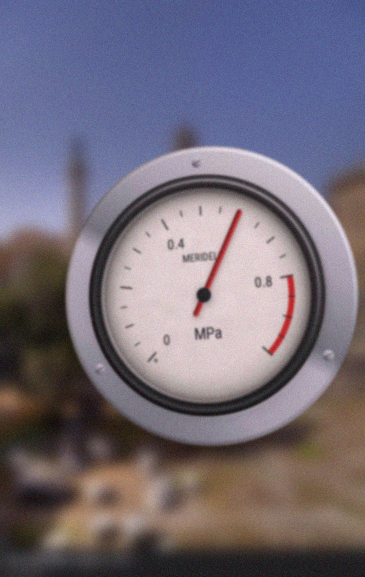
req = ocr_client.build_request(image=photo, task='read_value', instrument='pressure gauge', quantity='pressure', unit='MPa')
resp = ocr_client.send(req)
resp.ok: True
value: 0.6 MPa
